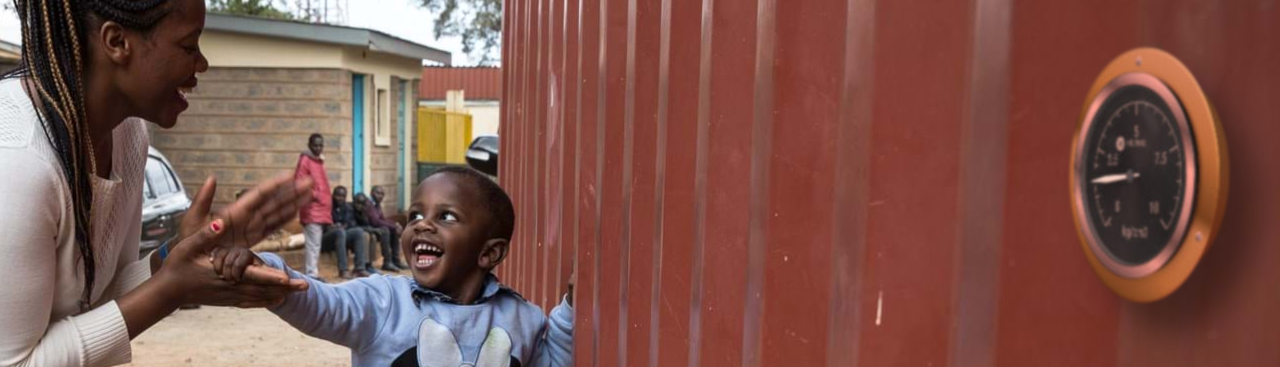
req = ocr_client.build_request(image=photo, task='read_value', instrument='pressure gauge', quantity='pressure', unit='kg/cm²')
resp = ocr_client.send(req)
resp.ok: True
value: 1.5 kg/cm²
